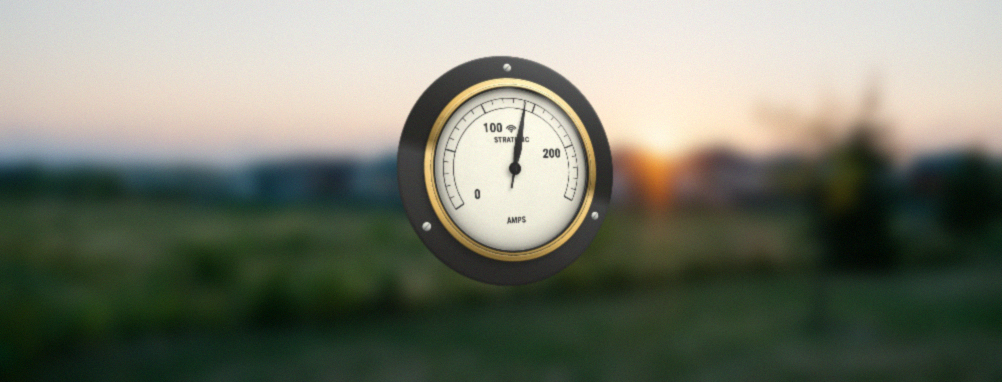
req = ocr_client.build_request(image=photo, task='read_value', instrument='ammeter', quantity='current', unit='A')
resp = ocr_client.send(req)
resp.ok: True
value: 140 A
